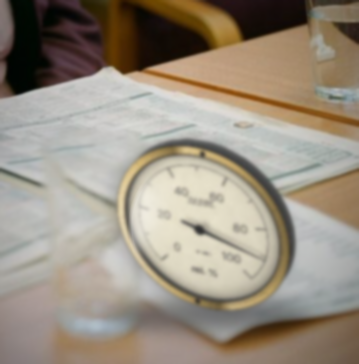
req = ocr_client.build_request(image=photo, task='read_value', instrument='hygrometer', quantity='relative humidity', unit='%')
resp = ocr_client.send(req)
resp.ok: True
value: 90 %
